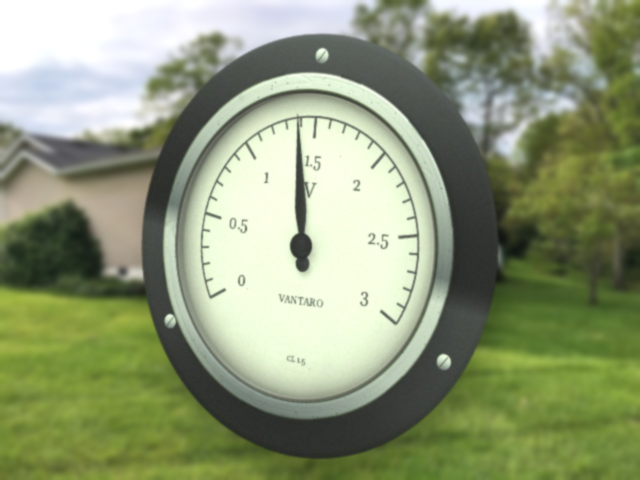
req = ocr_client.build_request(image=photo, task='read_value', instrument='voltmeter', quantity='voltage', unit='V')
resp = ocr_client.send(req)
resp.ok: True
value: 1.4 V
